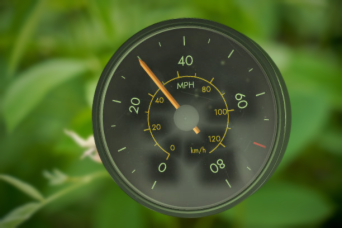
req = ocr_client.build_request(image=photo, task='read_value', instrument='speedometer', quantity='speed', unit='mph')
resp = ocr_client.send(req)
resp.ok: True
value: 30 mph
